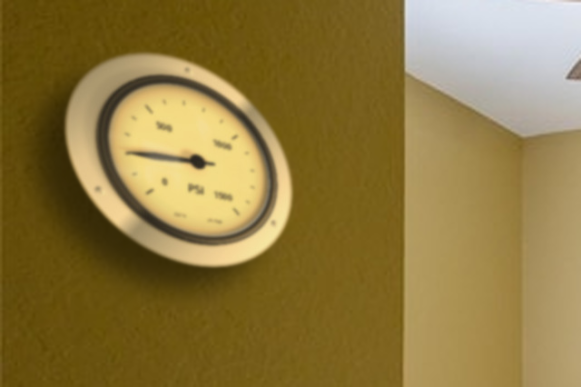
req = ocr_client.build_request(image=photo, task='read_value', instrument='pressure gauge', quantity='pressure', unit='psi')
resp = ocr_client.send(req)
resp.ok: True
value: 200 psi
